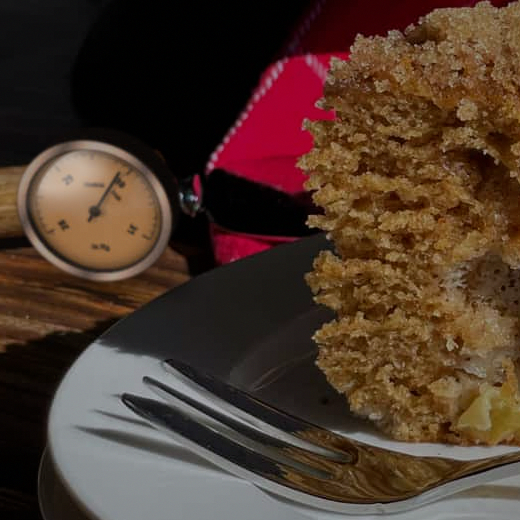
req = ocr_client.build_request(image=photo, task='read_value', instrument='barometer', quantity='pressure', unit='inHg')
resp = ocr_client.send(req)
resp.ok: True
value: 29.9 inHg
